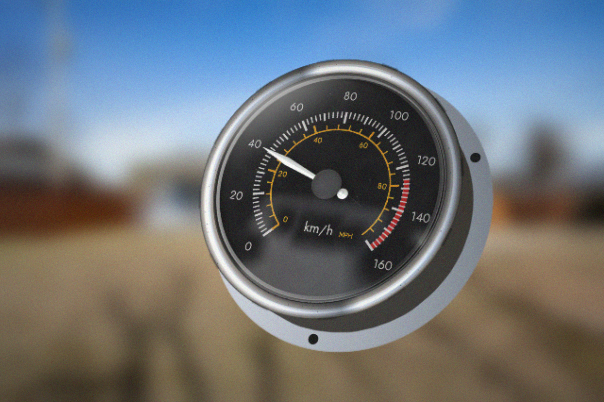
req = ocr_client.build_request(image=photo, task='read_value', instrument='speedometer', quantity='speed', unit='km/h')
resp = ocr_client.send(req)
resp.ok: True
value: 40 km/h
